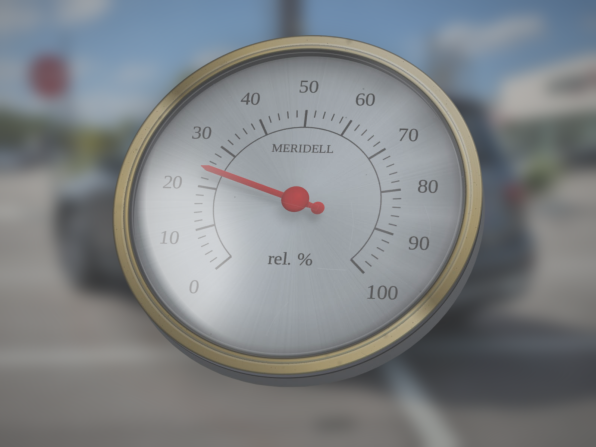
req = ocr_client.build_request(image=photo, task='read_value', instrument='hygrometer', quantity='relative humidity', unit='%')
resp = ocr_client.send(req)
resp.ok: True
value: 24 %
